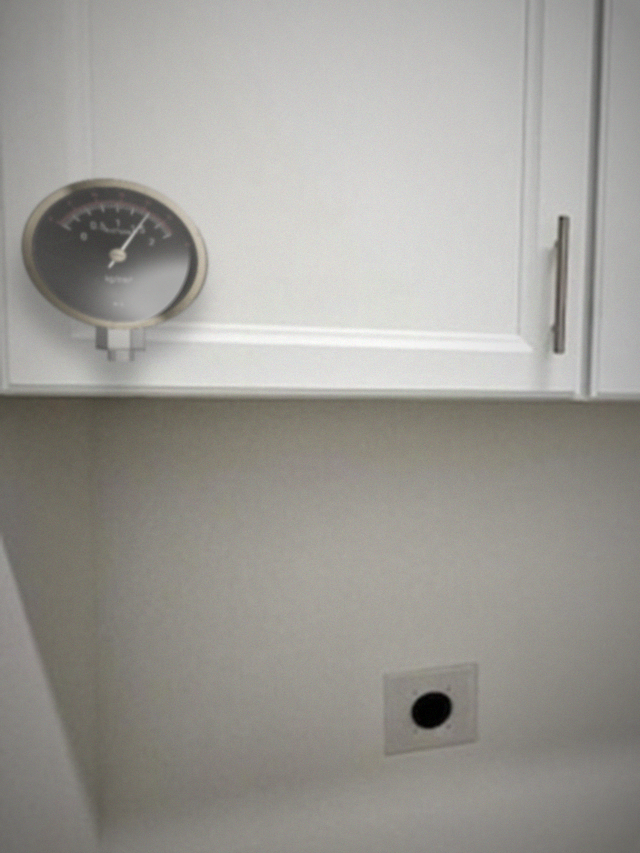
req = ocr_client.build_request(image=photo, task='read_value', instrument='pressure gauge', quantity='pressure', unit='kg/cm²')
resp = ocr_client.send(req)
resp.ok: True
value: 1.5 kg/cm²
